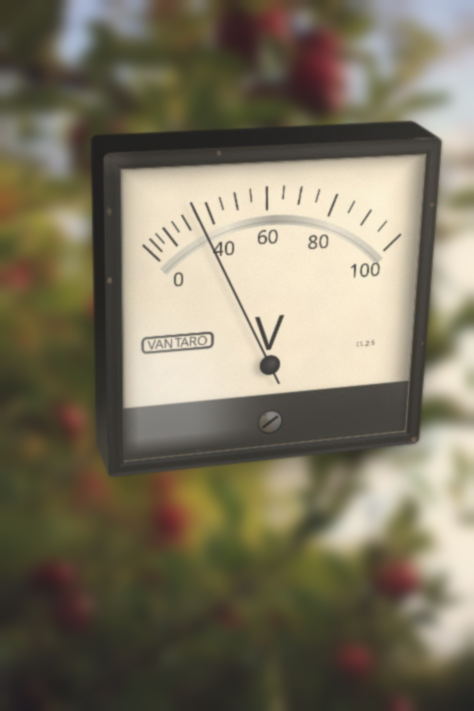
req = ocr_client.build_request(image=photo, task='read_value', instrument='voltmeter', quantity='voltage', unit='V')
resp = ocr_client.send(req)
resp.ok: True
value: 35 V
